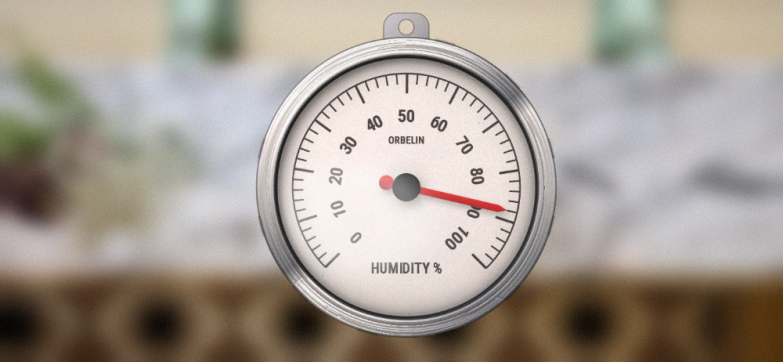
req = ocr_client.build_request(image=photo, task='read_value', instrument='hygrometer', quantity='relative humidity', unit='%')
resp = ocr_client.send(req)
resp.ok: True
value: 88 %
